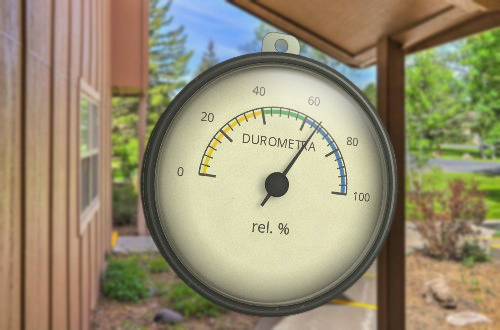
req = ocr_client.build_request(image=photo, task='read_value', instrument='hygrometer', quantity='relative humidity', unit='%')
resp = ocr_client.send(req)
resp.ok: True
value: 66 %
